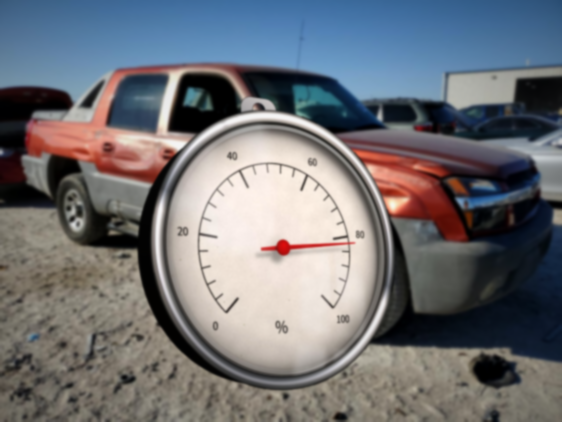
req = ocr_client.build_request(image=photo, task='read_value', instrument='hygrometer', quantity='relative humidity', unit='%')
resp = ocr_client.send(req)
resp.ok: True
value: 82 %
